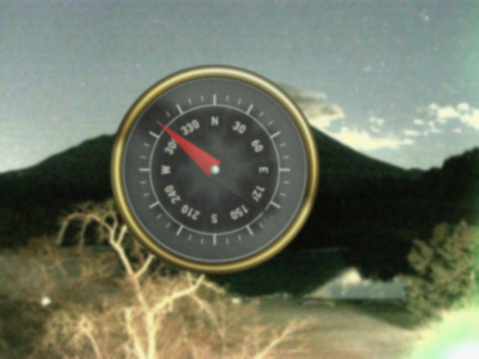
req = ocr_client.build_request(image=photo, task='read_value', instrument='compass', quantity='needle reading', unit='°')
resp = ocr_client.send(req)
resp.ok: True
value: 310 °
